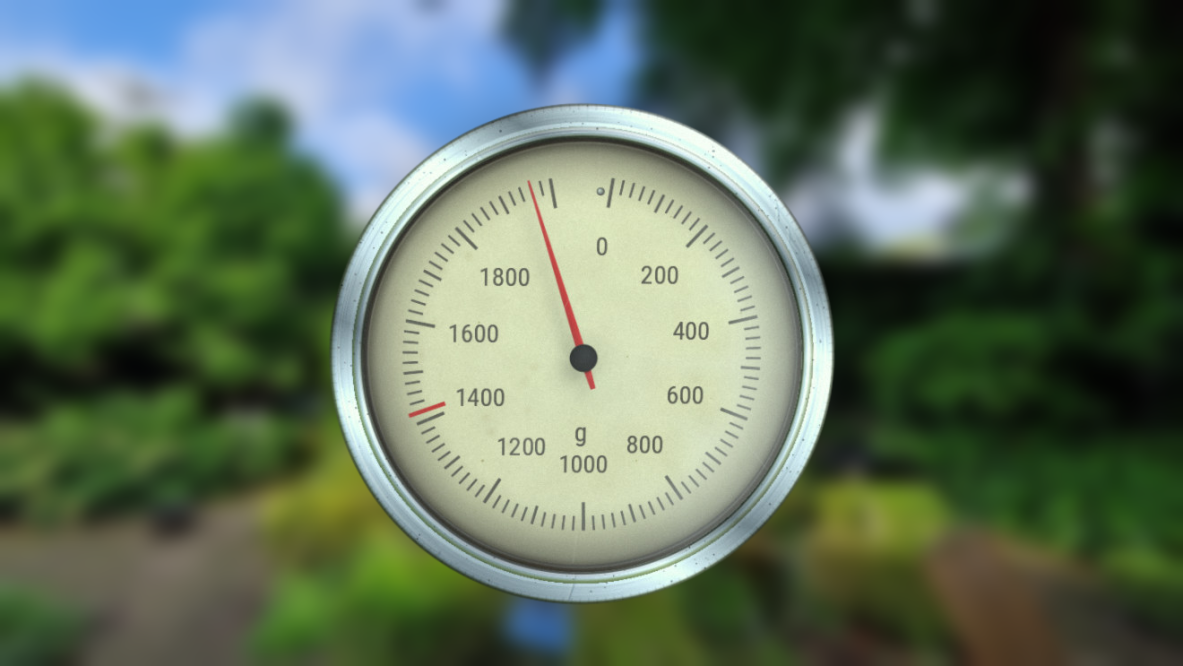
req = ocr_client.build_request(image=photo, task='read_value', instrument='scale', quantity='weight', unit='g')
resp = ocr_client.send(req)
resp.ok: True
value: 1960 g
